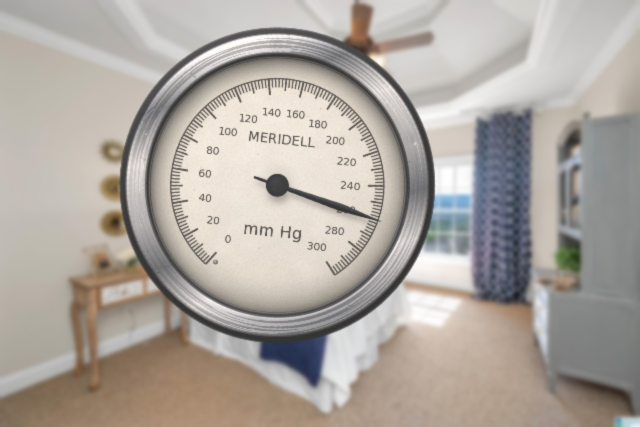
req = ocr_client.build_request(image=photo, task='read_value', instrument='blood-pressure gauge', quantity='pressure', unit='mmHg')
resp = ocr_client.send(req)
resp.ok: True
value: 260 mmHg
